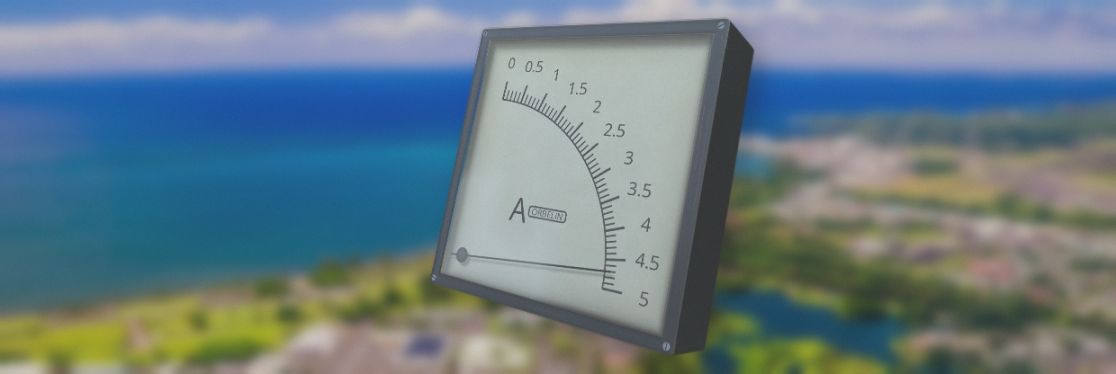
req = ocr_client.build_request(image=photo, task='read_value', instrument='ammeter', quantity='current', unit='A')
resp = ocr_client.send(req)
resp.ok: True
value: 4.7 A
